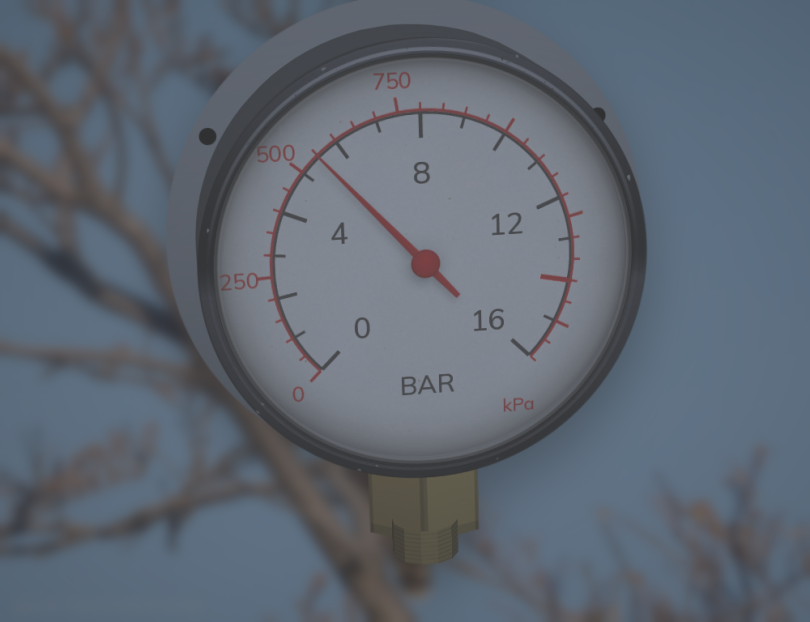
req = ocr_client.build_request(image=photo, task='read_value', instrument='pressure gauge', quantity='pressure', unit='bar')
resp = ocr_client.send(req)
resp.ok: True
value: 5.5 bar
